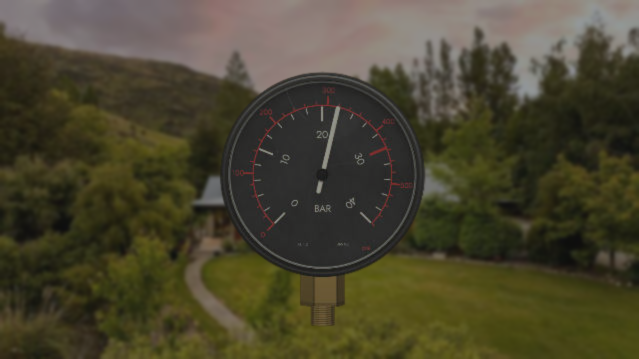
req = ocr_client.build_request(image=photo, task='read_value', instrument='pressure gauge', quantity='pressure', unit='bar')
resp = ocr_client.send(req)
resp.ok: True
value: 22 bar
